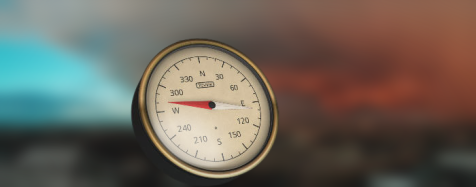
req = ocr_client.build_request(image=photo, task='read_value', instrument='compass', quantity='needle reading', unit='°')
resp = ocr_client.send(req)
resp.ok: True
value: 280 °
